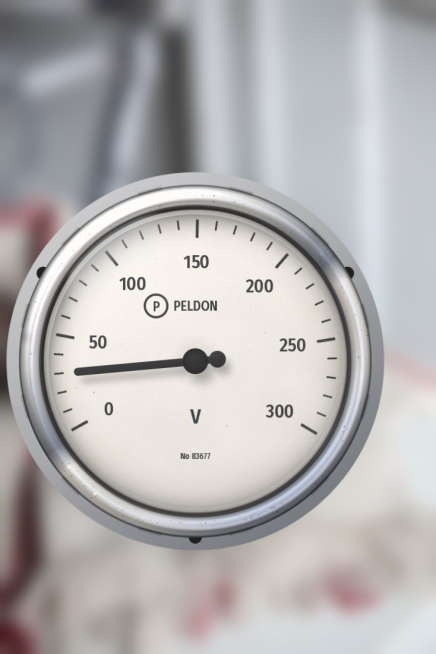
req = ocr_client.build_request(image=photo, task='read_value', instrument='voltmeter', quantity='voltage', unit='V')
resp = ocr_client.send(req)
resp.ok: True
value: 30 V
